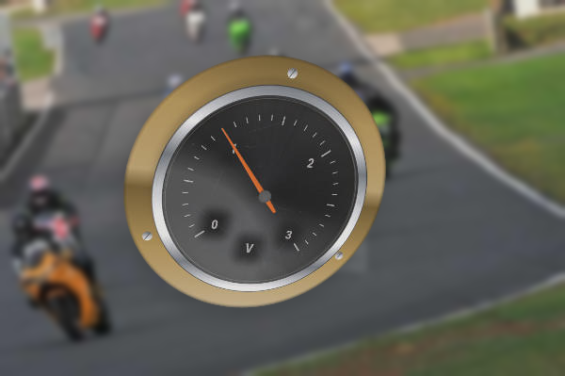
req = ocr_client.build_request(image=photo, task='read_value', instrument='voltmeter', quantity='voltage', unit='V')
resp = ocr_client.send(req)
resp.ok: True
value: 1 V
